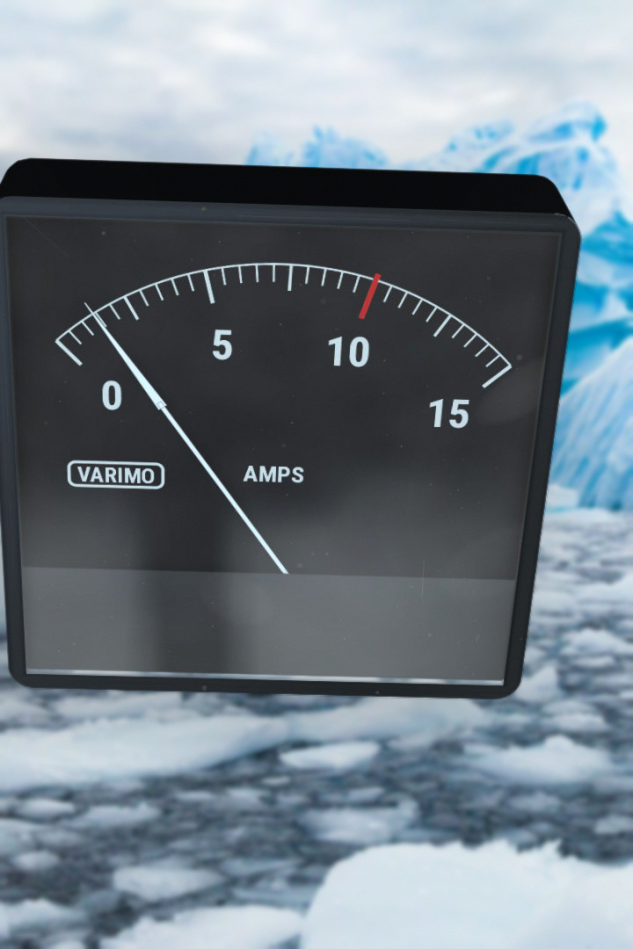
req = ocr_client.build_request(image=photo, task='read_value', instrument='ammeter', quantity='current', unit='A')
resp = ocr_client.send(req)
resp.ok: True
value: 1.5 A
